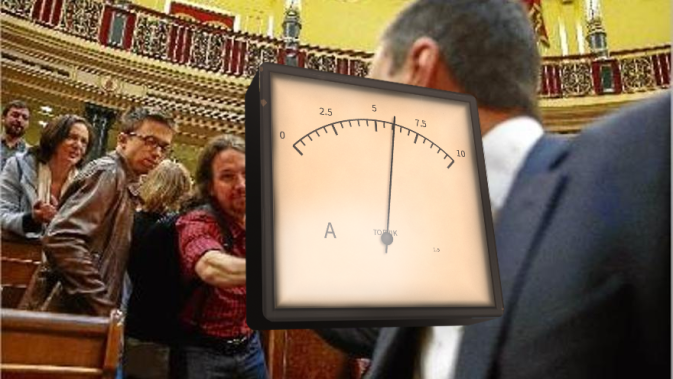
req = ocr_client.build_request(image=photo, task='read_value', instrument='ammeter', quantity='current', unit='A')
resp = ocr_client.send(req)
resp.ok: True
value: 6 A
